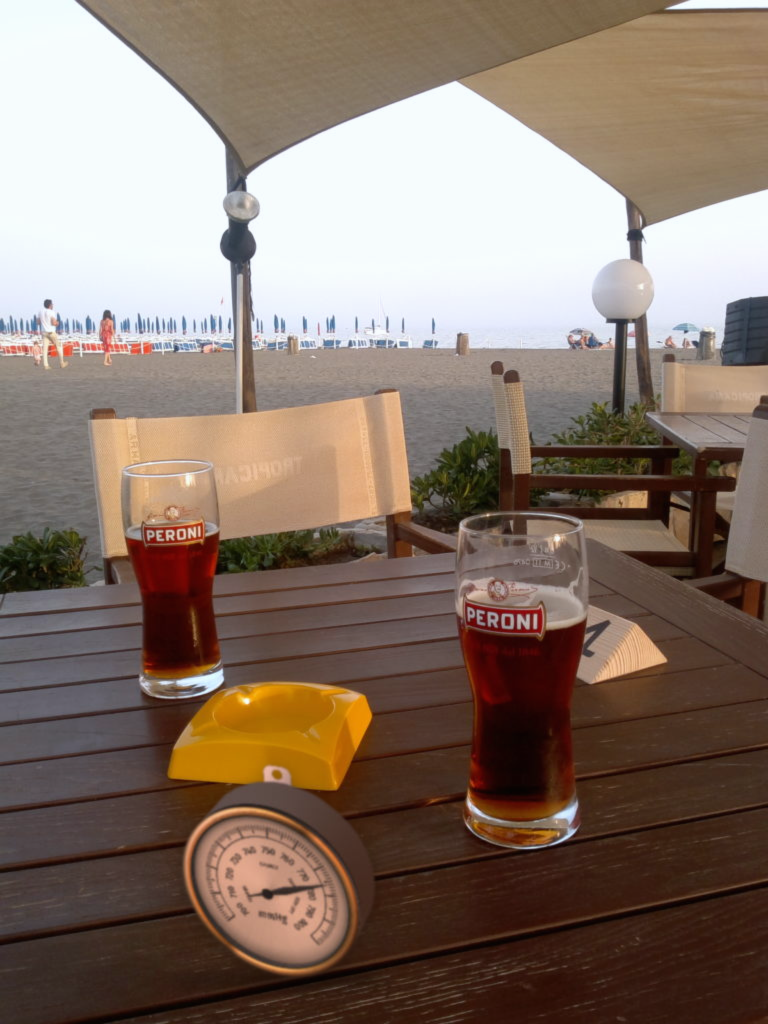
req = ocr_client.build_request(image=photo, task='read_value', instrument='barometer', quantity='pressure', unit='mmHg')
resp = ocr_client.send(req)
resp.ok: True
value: 775 mmHg
